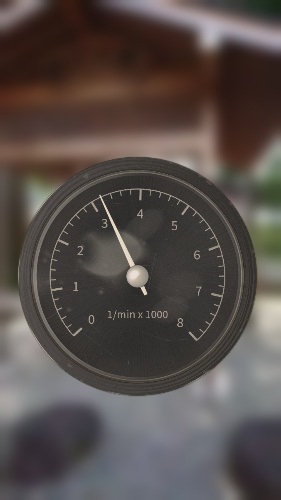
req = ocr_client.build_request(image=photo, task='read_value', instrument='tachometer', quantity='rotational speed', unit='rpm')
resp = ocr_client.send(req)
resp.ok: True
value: 3200 rpm
